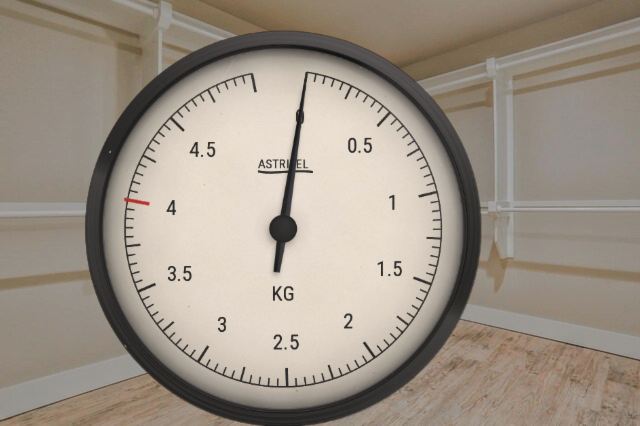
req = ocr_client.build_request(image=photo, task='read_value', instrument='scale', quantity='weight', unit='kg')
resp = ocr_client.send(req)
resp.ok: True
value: 0 kg
